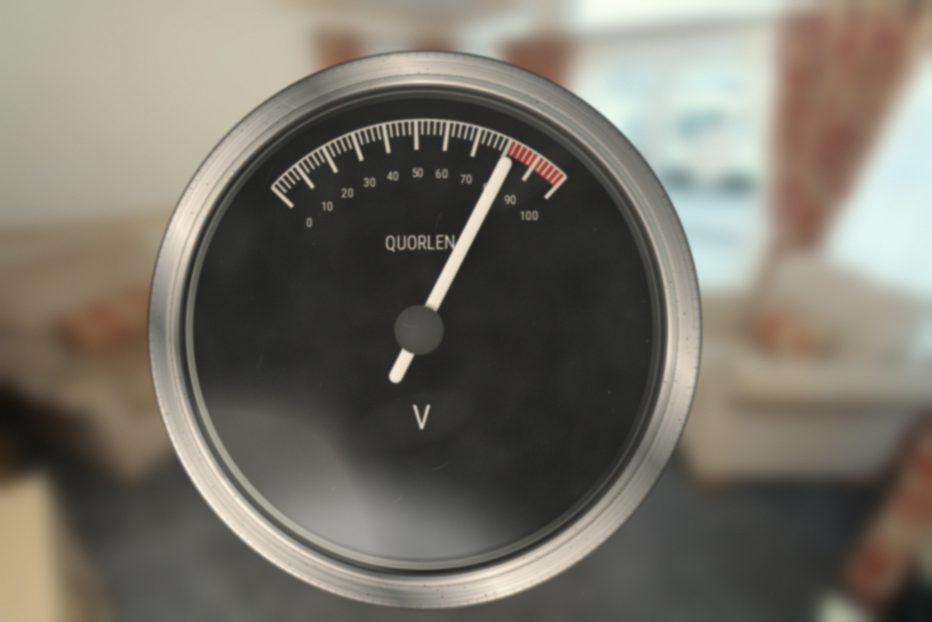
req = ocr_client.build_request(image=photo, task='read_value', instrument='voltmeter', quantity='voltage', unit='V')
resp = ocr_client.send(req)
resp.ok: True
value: 82 V
